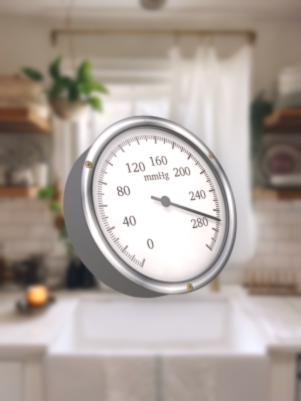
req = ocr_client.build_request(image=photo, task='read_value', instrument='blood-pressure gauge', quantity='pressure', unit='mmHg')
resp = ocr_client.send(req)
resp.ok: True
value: 270 mmHg
